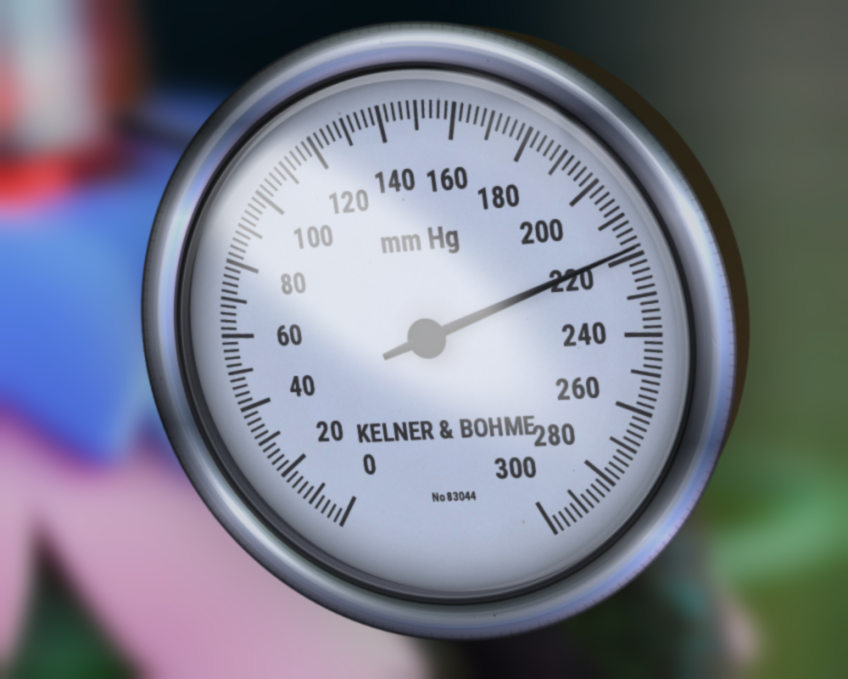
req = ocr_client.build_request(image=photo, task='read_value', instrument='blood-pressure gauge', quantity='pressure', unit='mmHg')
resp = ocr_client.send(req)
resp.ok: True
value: 218 mmHg
